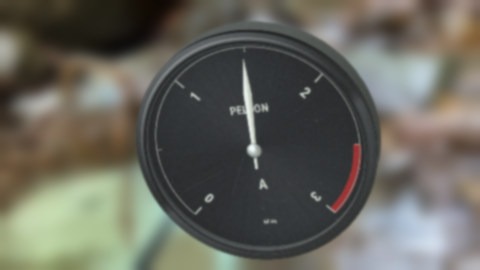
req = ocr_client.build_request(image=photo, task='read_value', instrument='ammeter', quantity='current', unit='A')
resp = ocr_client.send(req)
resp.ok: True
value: 1.5 A
